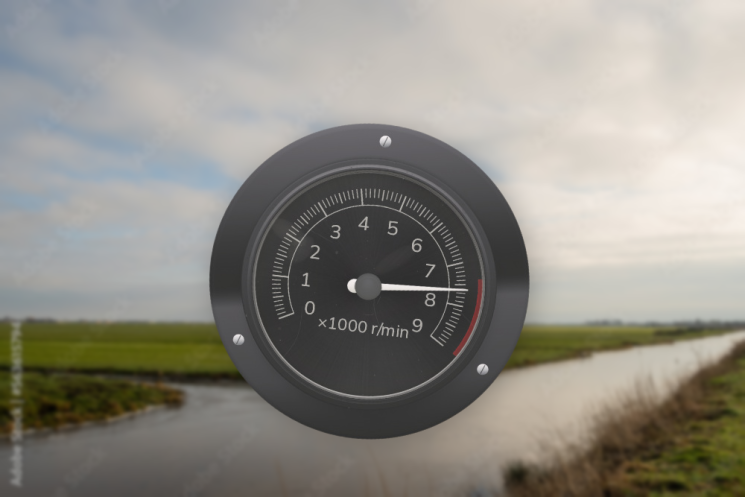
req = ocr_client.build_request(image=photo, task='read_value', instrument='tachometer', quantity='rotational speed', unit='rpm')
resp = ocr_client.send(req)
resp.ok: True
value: 7600 rpm
